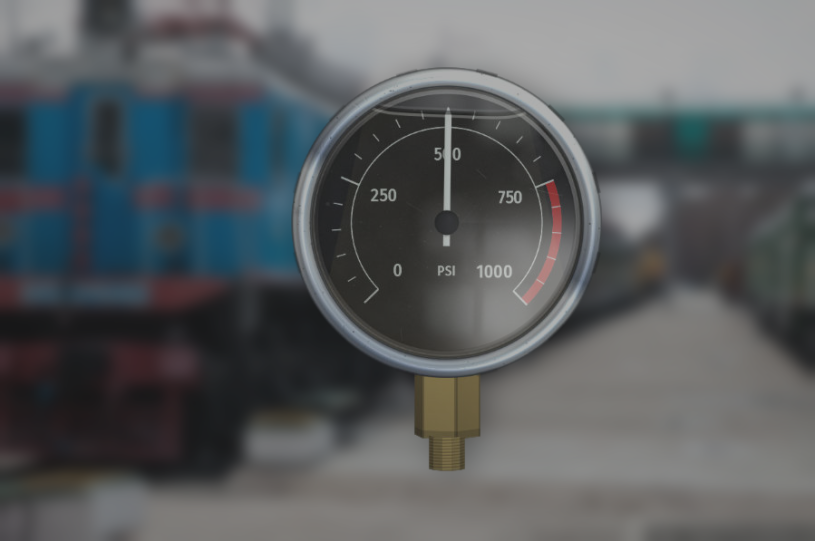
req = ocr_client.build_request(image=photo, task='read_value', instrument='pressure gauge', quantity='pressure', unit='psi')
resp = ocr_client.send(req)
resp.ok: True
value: 500 psi
